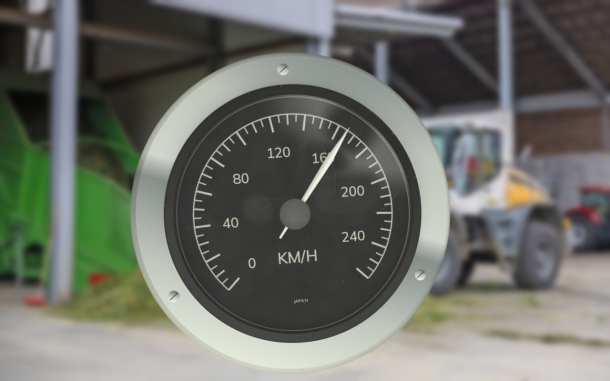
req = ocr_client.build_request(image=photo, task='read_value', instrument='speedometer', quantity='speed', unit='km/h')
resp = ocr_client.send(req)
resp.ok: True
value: 165 km/h
